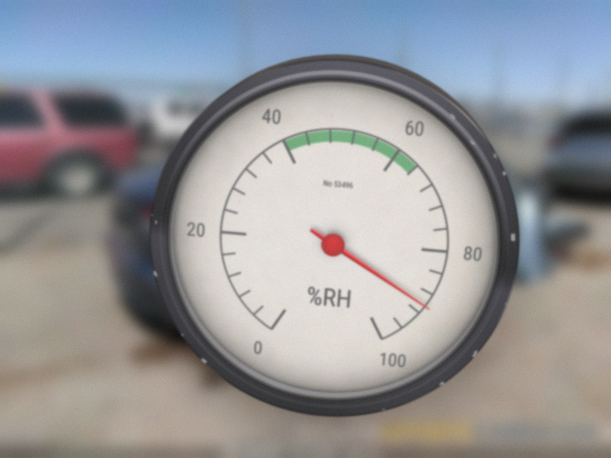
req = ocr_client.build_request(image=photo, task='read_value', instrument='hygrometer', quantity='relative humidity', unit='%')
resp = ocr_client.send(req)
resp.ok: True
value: 90 %
